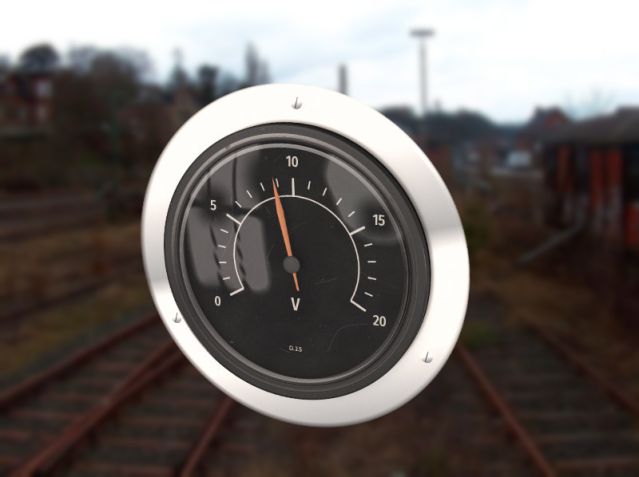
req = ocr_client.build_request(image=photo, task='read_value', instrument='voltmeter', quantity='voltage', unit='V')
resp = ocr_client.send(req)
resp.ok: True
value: 9 V
